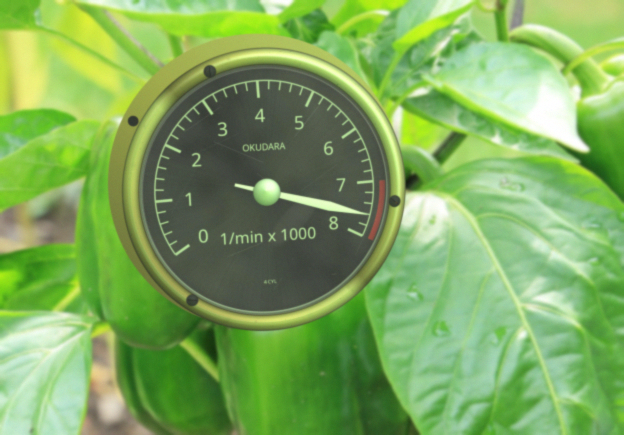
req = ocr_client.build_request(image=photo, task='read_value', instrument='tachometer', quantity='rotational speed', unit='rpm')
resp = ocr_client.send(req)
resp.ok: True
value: 7600 rpm
